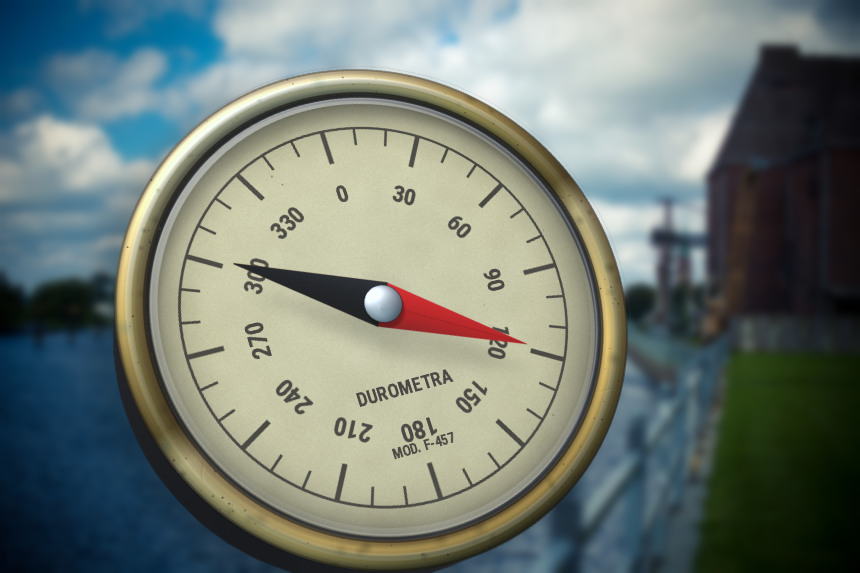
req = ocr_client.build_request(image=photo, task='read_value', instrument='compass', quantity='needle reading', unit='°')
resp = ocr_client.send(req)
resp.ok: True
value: 120 °
